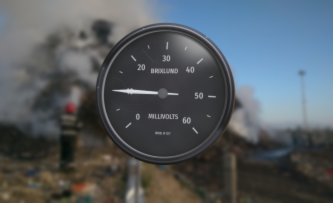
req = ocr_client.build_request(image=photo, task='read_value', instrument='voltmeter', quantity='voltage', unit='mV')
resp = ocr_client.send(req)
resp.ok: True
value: 10 mV
